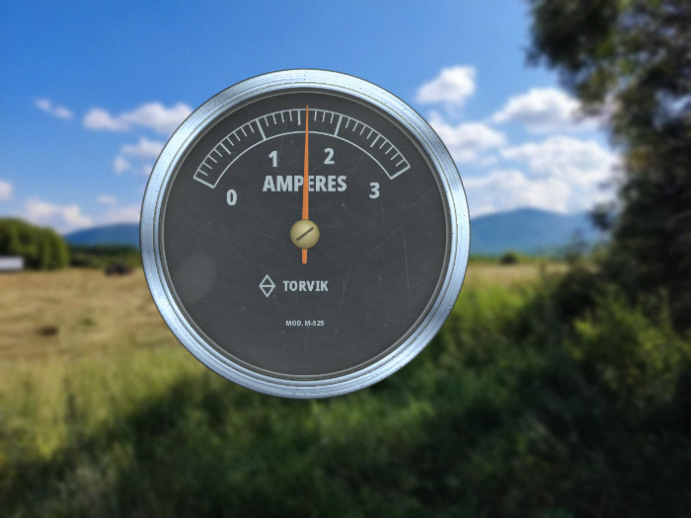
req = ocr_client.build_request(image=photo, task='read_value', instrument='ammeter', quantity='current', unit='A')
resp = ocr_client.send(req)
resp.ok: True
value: 1.6 A
